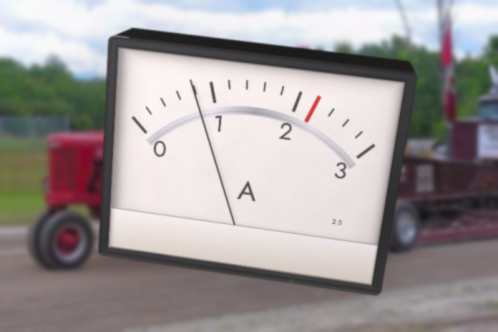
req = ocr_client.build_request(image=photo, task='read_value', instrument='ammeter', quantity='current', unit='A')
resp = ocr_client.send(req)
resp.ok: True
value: 0.8 A
